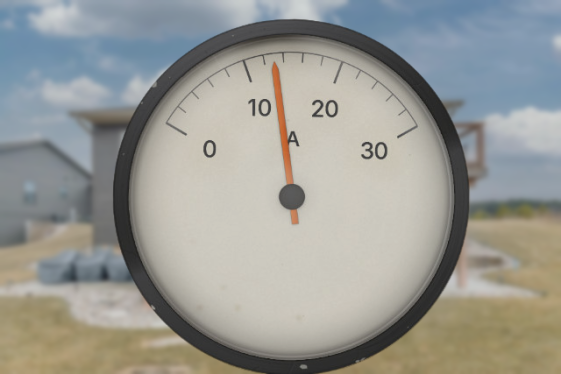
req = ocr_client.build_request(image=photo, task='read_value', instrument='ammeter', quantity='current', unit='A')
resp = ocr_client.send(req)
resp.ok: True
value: 13 A
